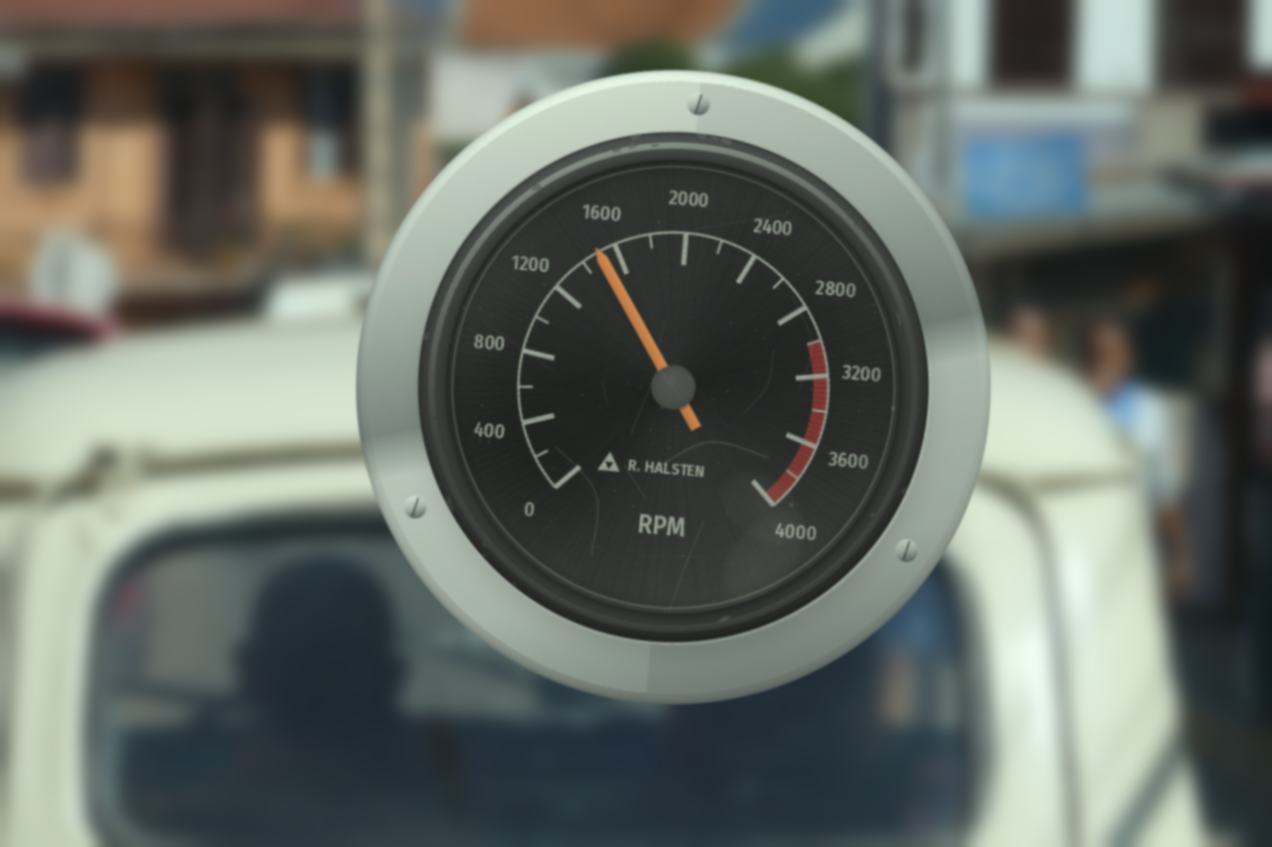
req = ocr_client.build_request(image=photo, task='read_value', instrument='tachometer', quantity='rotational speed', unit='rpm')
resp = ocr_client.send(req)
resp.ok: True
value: 1500 rpm
